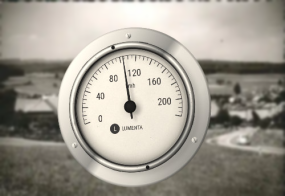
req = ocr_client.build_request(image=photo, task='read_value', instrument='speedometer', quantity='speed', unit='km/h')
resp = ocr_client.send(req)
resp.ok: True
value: 105 km/h
